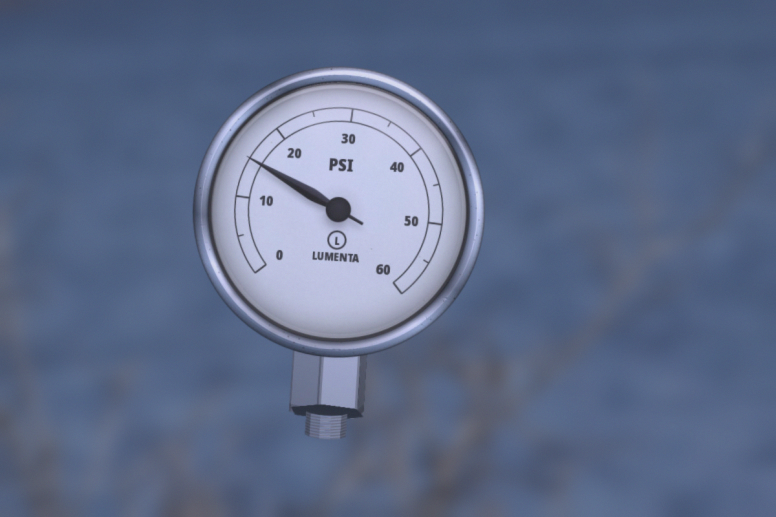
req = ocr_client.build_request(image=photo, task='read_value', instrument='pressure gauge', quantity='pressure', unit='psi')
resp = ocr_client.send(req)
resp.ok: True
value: 15 psi
